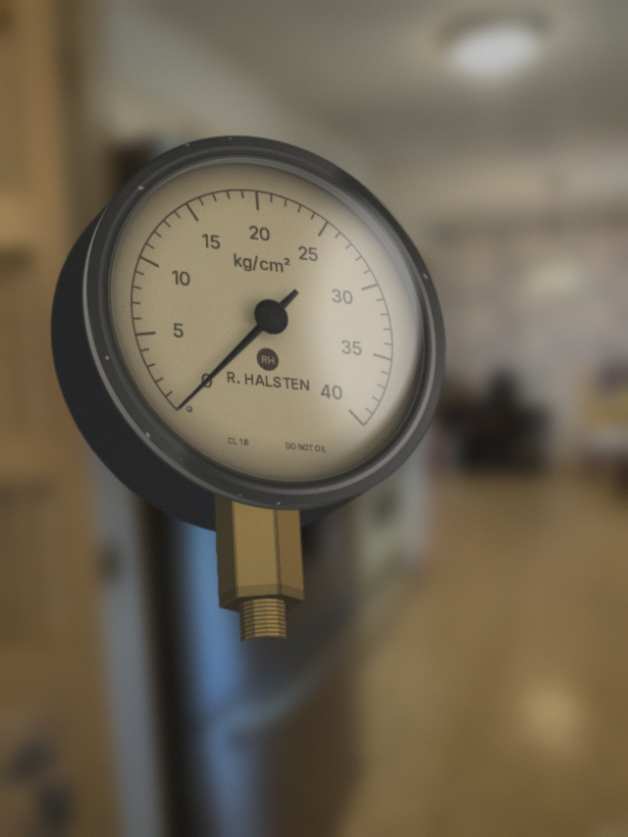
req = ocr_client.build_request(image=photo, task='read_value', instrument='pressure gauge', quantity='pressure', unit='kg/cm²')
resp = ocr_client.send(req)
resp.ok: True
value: 0 kg/cm²
